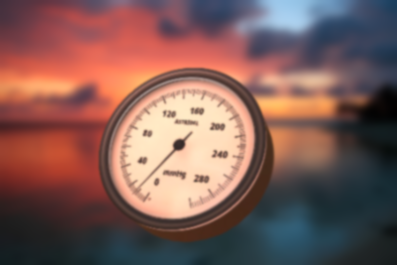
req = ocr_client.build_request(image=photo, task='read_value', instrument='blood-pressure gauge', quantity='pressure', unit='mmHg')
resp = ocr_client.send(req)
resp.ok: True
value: 10 mmHg
